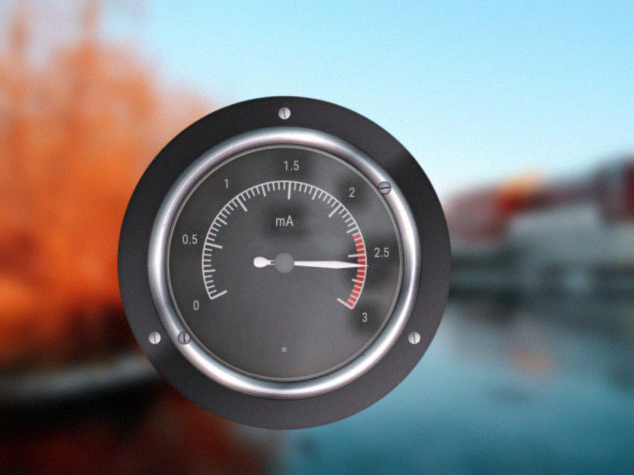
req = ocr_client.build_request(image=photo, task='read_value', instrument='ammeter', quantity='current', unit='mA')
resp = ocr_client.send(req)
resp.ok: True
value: 2.6 mA
